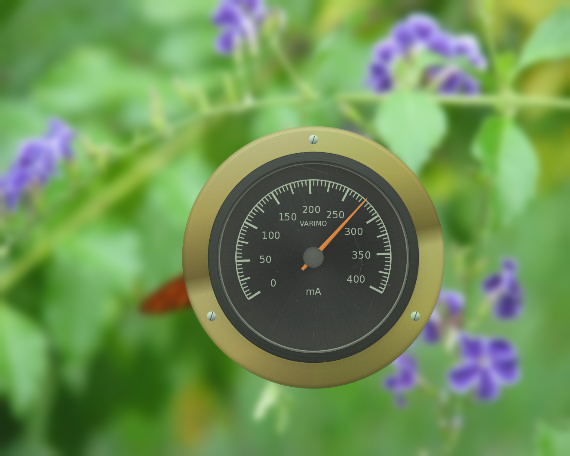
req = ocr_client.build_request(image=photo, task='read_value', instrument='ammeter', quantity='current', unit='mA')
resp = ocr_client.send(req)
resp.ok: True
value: 275 mA
